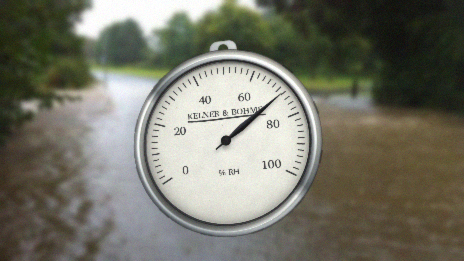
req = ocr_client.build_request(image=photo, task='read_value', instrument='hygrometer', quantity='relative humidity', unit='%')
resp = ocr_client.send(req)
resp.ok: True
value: 72 %
